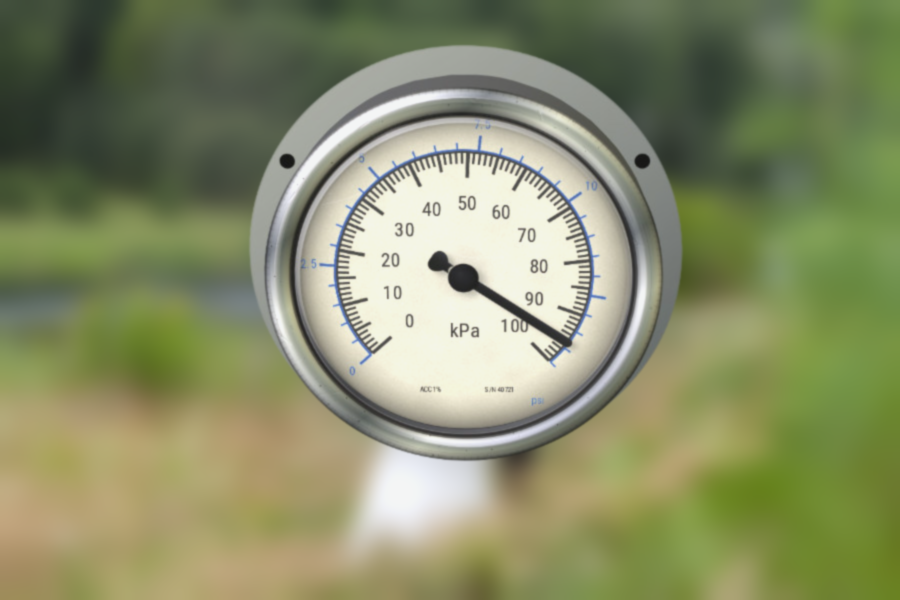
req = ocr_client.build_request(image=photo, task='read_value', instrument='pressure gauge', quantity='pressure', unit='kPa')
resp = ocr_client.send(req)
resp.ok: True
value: 95 kPa
